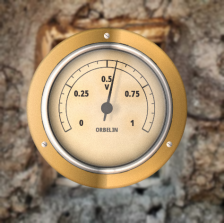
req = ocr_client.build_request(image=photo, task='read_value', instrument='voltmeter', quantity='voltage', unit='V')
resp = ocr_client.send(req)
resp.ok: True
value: 0.55 V
